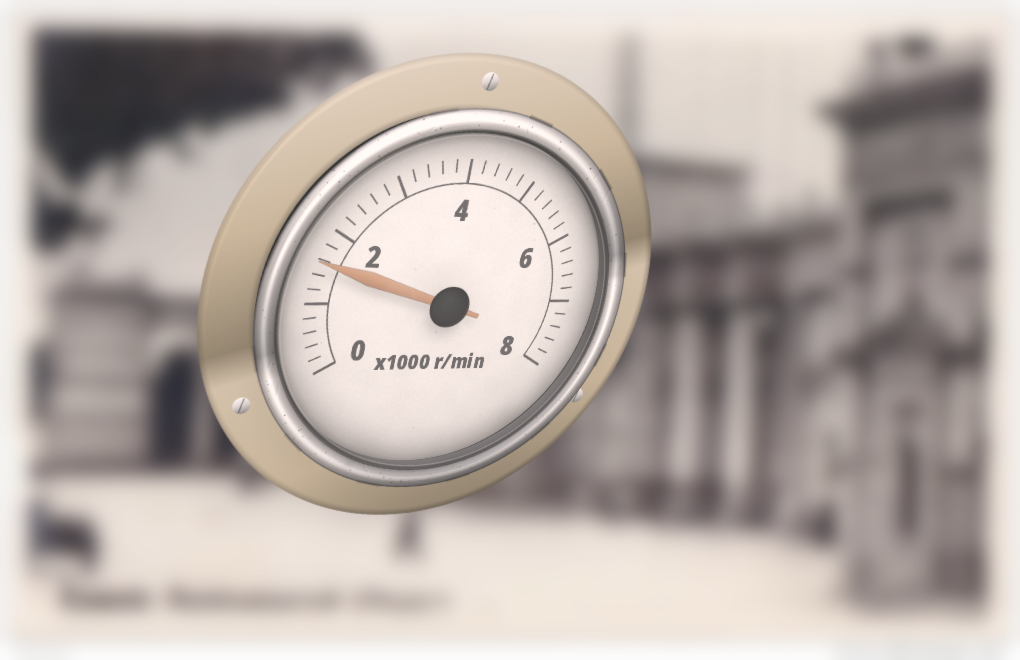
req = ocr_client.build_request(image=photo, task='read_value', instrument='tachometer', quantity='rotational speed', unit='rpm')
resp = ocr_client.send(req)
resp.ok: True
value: 1600 rpm
